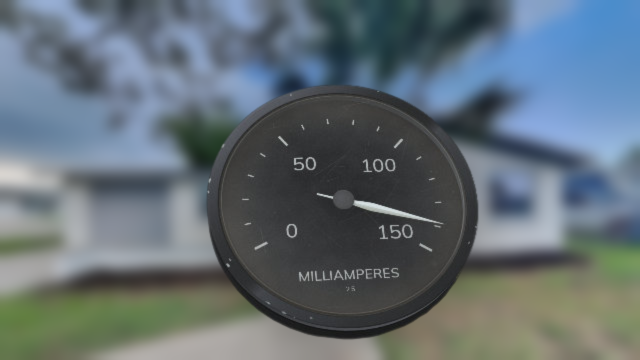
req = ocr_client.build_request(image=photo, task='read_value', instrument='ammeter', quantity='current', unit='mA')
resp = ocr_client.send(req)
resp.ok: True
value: 140 mA
